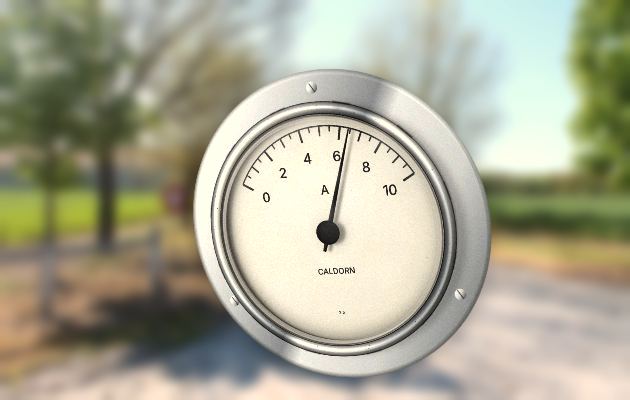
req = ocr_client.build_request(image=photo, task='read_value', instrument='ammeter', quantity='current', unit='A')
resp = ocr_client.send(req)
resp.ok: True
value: 6.5 A
